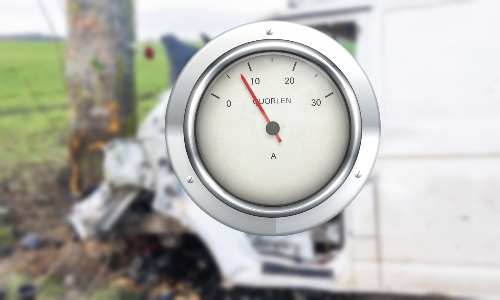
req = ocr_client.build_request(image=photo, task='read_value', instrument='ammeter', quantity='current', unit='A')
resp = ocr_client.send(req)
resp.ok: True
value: 7.5 A
